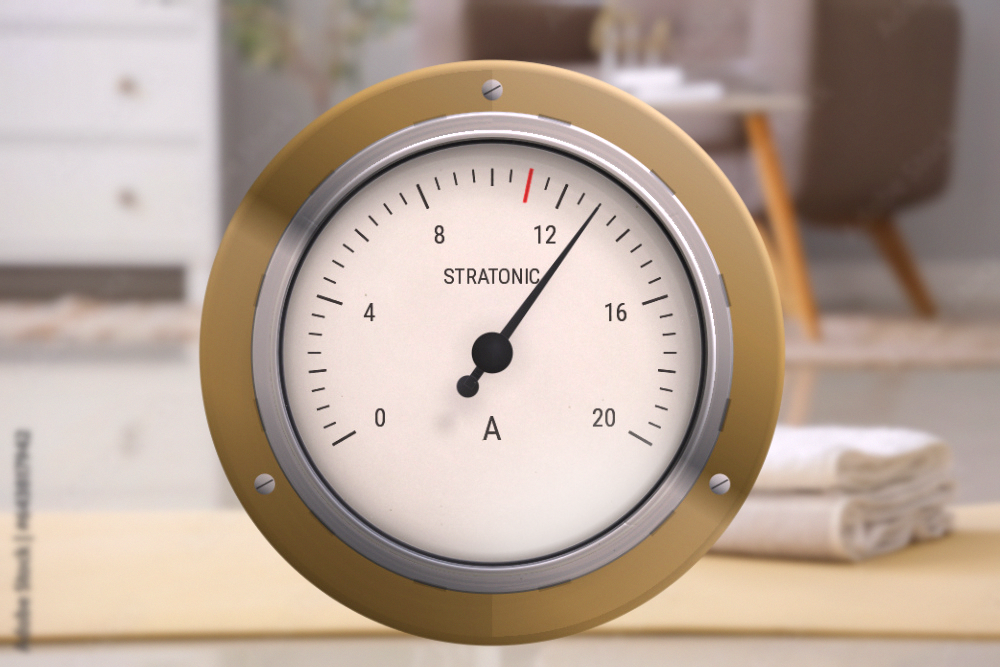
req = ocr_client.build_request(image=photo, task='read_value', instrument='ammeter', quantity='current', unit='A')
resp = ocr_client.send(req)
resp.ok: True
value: 13 A
